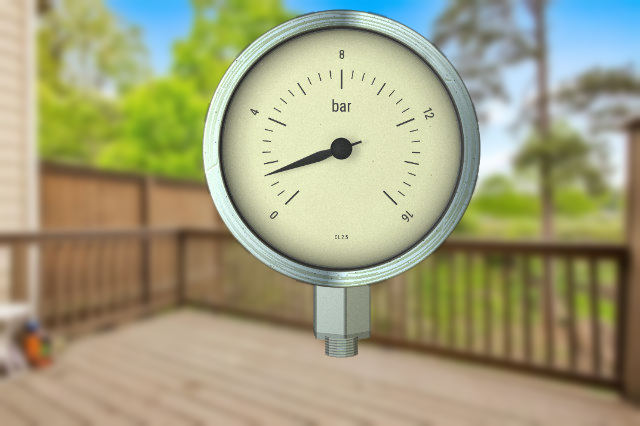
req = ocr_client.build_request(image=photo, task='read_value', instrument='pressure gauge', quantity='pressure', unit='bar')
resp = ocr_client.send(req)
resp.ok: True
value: 1.5 bar
